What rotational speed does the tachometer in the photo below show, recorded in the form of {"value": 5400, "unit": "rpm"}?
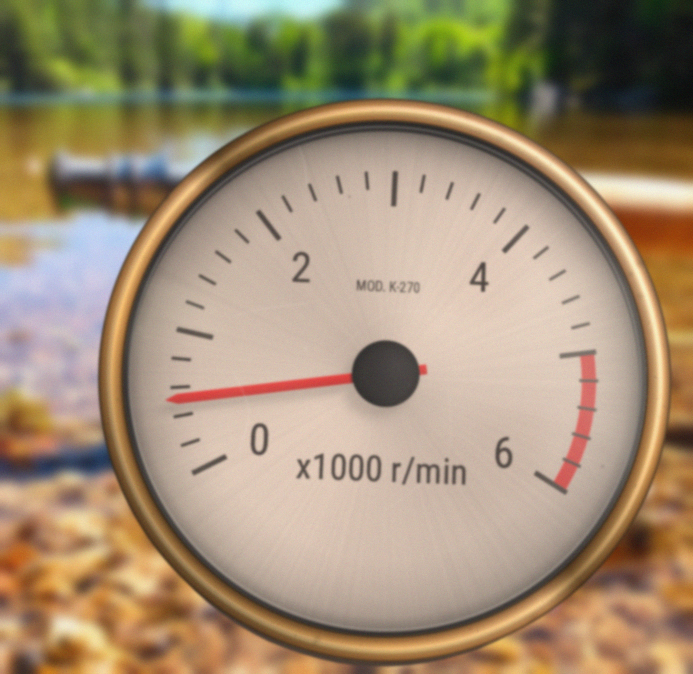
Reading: {"value": 500, "unit": "rpm"}
